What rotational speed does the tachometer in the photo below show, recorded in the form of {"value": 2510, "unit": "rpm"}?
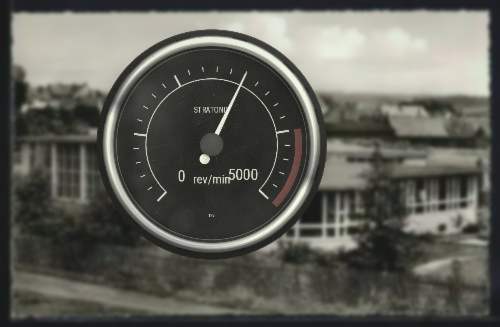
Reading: {"value": 3000, "unit": "rpm"}
